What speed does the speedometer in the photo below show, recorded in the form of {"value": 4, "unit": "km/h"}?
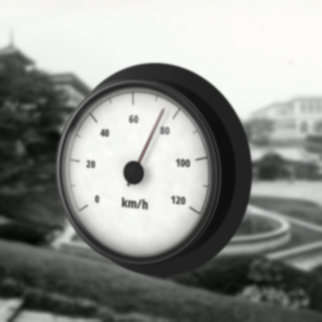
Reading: {"value": 75, "unit": "km/h"}
